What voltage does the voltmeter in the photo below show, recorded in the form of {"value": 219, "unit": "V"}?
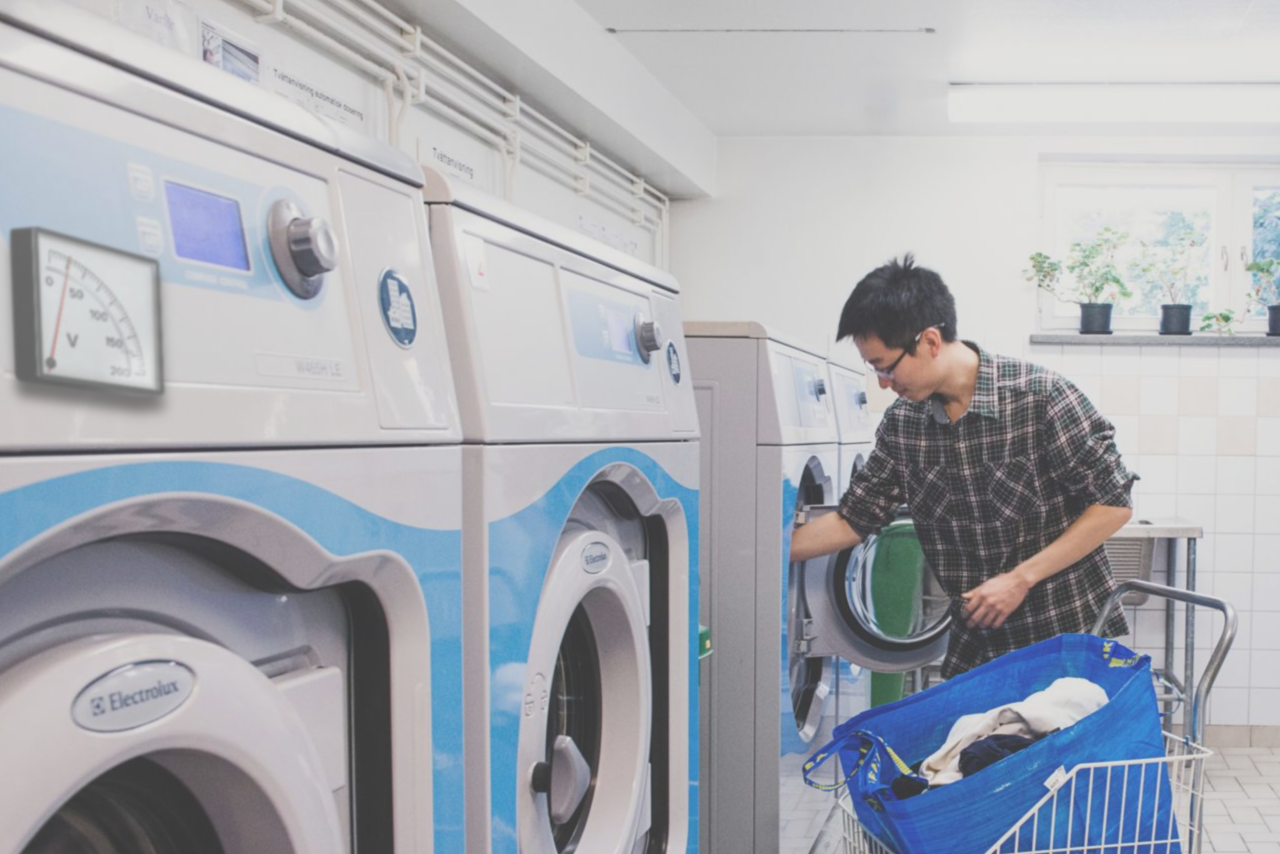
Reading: {"value": 25, "unit": "V"}
